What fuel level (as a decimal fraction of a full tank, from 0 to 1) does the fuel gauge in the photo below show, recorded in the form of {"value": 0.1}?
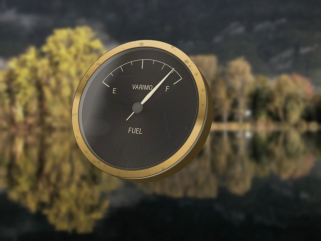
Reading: {"value": 0.875}
